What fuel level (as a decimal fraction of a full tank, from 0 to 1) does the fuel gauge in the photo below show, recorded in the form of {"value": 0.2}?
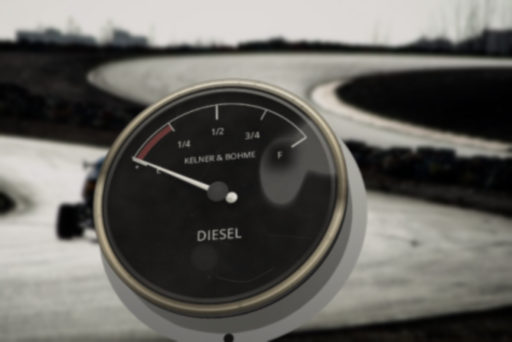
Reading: {"value": 0}
